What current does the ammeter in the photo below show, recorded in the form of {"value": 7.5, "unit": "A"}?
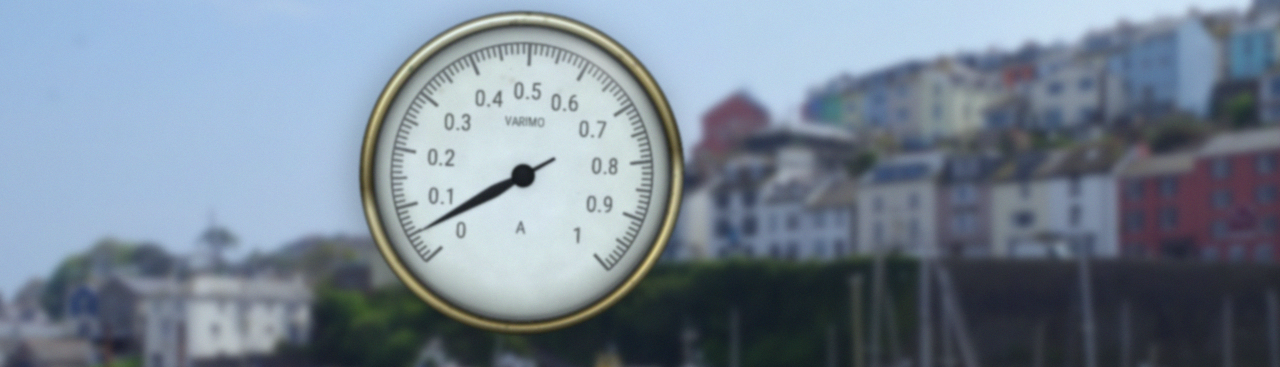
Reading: {"value": 0.05, "unit": "A"}
